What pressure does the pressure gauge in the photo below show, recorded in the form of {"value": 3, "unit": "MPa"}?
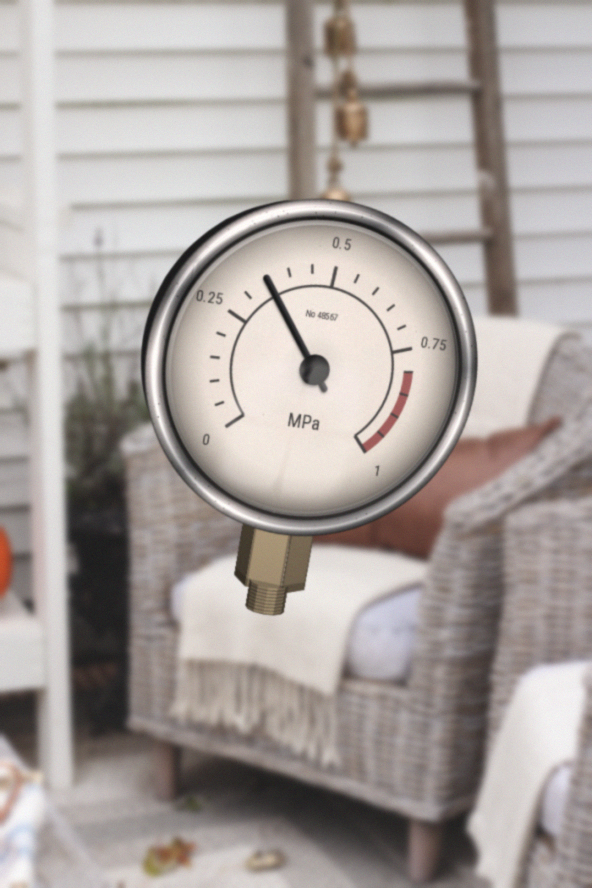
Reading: {"value": 0.35, "unit": "MPa"}
